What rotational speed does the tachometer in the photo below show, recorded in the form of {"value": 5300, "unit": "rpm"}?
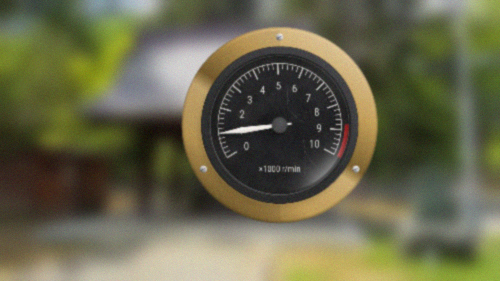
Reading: {"value": 1000, "unit": "rpm"}
